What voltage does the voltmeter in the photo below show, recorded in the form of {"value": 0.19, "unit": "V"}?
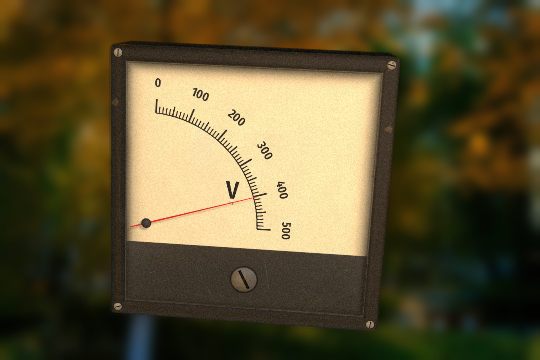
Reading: {"value": 400, "unit": "V"}
